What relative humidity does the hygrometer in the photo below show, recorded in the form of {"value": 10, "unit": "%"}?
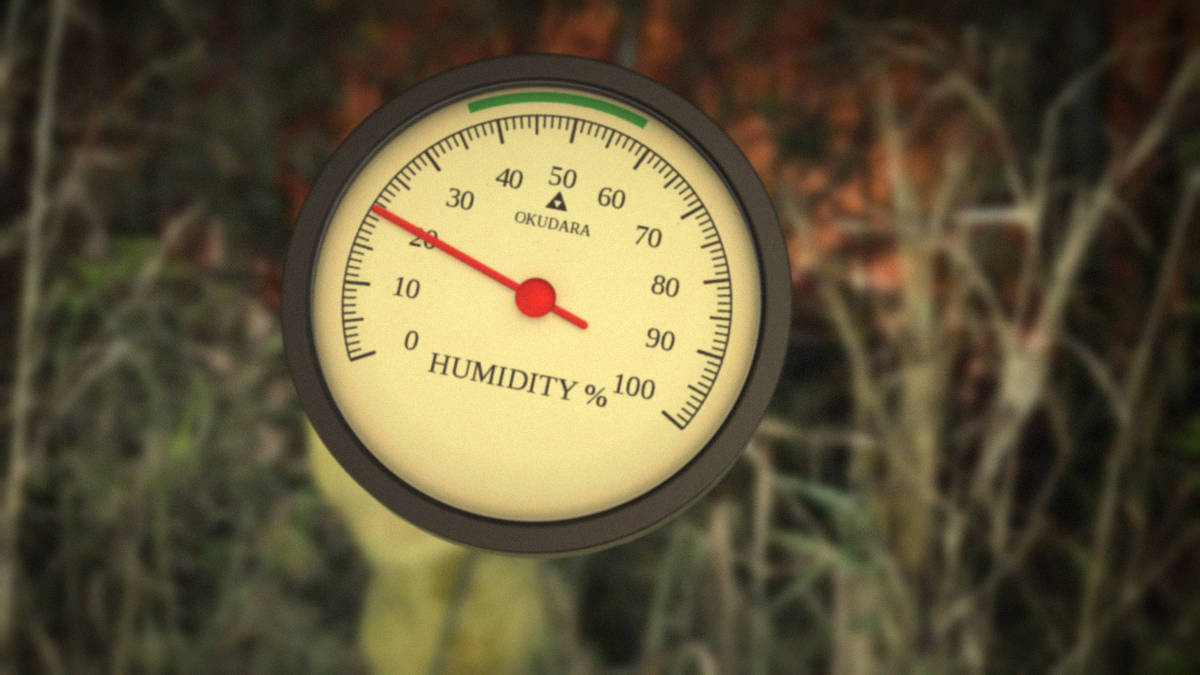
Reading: {"value": 20, "unit": "%"}
